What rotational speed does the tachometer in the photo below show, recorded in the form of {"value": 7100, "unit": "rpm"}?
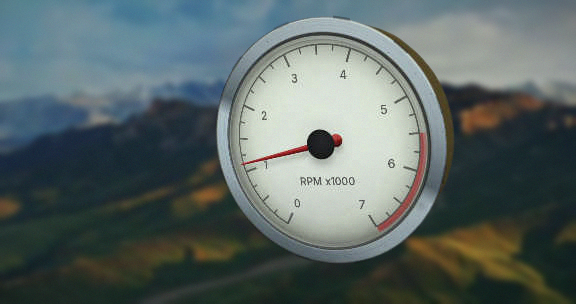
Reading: {"value": 1125, "unit": "rpm"}
